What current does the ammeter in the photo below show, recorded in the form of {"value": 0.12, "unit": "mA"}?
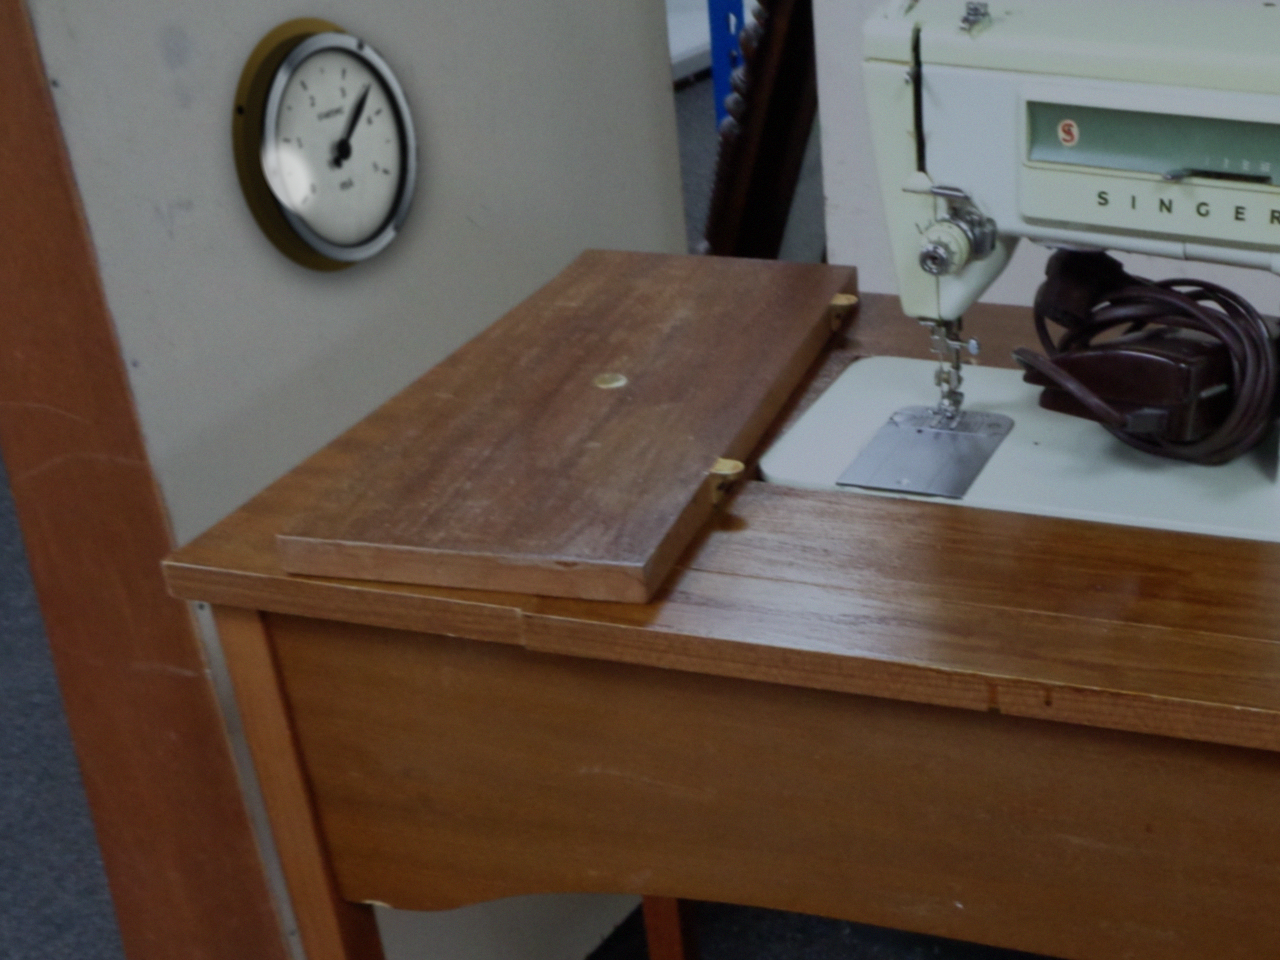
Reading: {"value": 3.5, "unit": "mA"}
